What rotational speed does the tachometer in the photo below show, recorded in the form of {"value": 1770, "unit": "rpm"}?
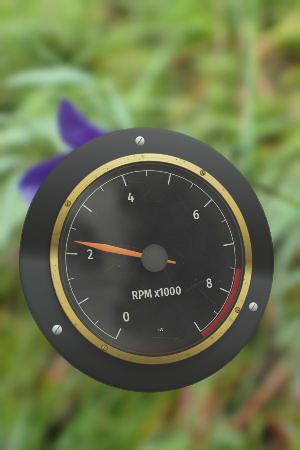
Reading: {"value": 2250, "unit": "rpm"}
